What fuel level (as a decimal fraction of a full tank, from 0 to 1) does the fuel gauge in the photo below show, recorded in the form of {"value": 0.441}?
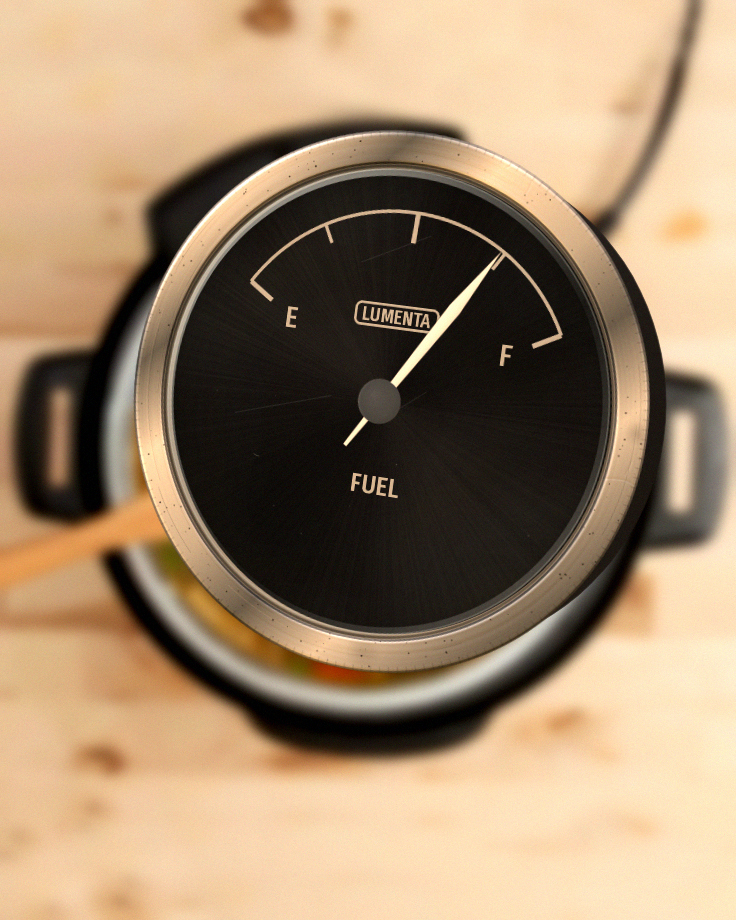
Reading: {"value": 0.75}
